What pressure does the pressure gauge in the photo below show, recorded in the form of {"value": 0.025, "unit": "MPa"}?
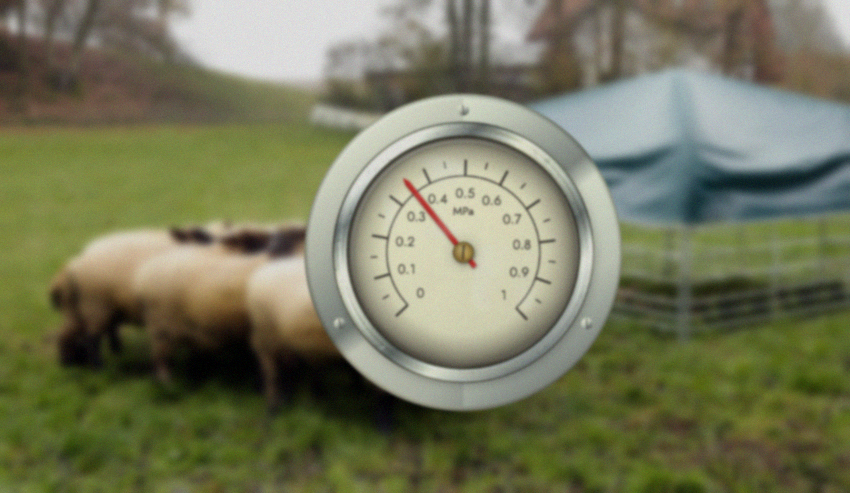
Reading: {"value": 0.35, "unit": "MPa"}
